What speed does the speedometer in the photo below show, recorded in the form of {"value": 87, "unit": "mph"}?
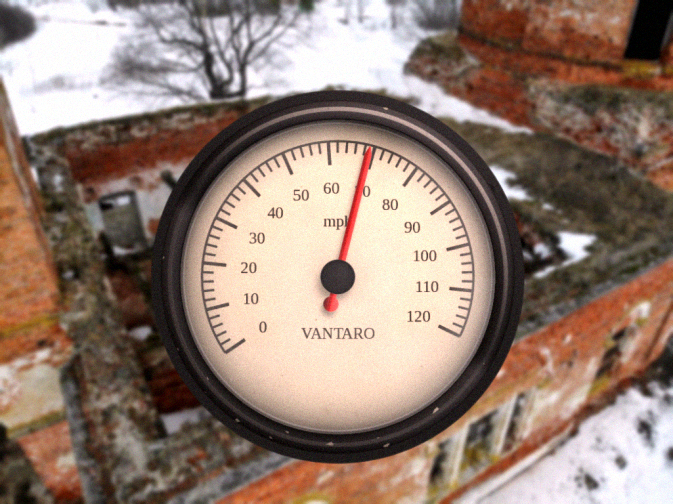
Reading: {"value": 69, "unit": "mph"}
